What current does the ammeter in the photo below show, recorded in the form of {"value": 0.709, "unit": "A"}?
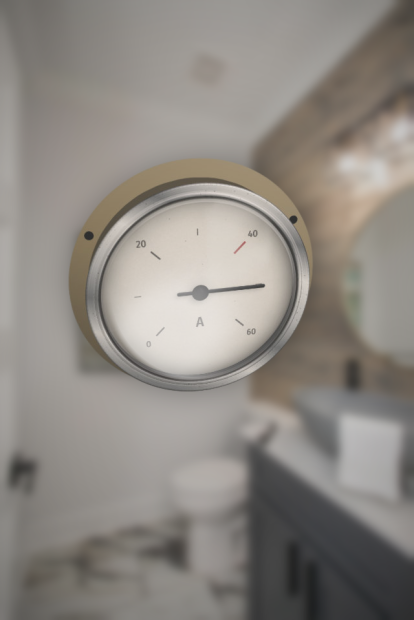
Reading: {"value": 50, "unit": "A"}
